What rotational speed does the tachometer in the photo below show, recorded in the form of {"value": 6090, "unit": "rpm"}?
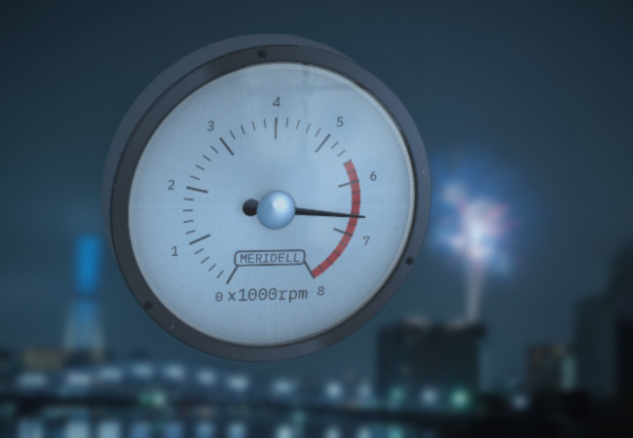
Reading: {"value": 6600, "unit": "rpm"}
